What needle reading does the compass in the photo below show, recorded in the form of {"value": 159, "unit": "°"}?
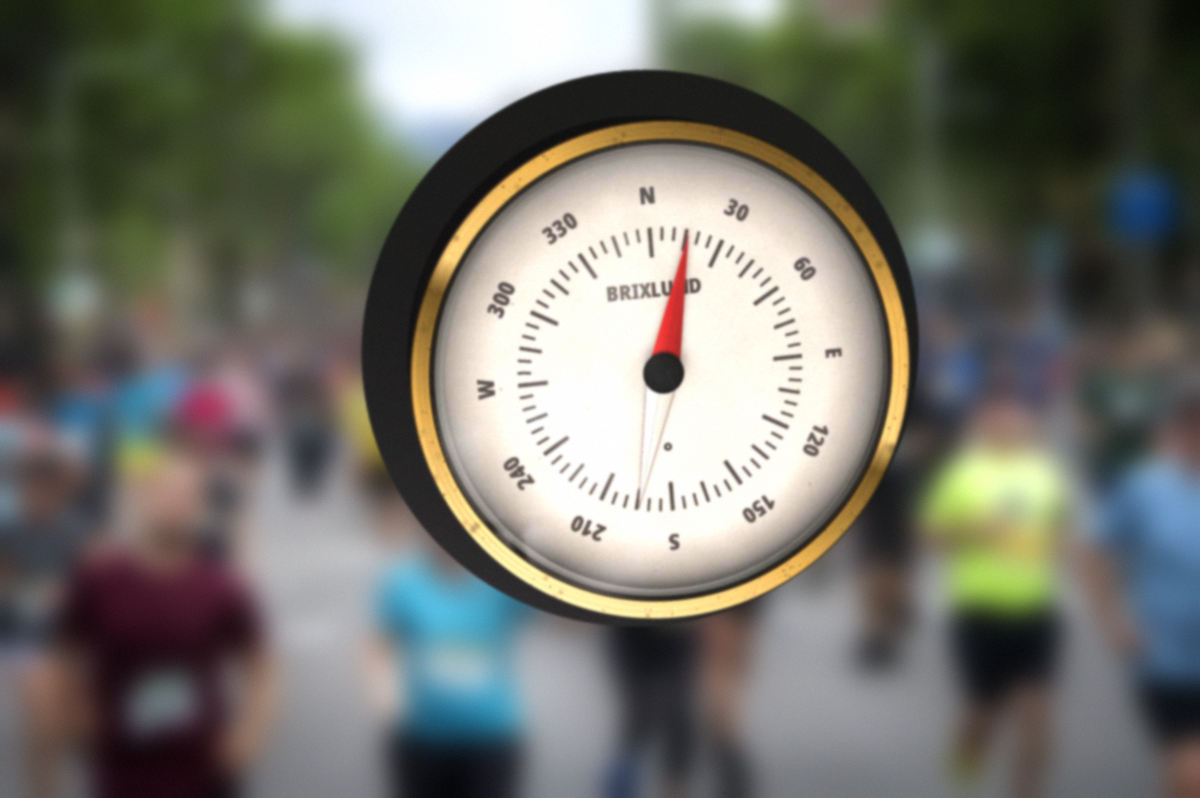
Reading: {"value": 15, "unit": "°"}
